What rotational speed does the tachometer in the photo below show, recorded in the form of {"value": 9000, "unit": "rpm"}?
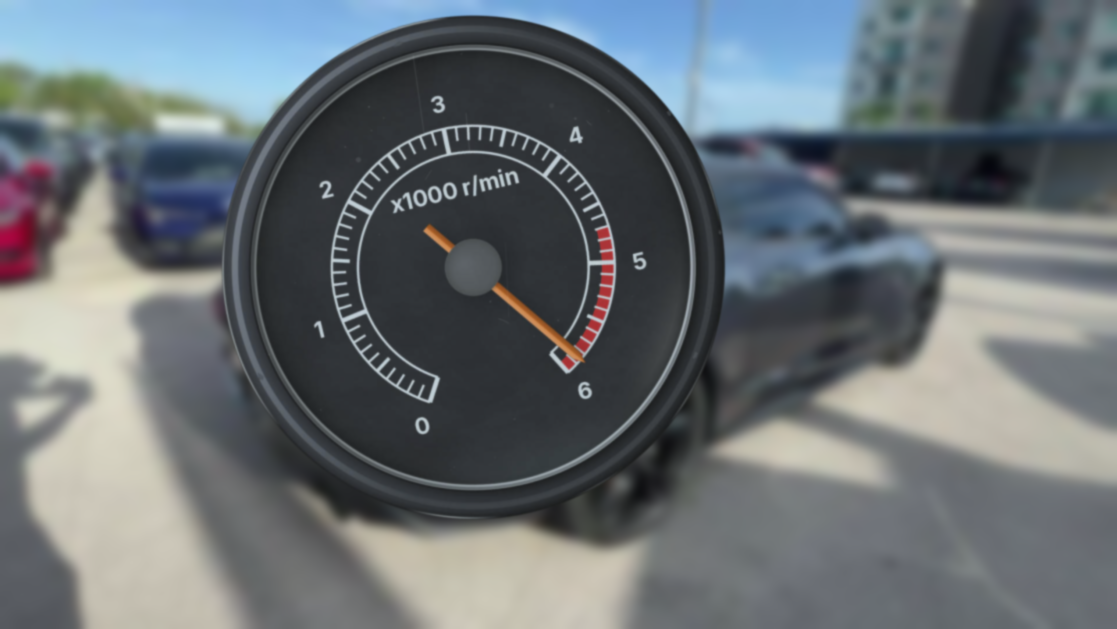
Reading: {"value": 5850, "unit": "rpm"}
